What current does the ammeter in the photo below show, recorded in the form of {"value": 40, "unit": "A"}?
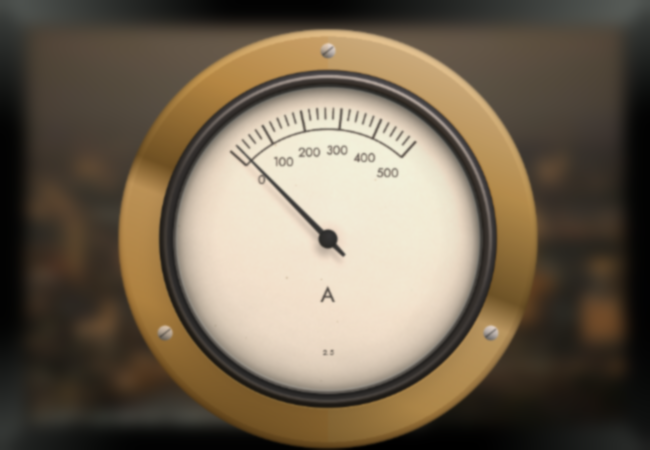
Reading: {"value": 20, "unit": "A"}
